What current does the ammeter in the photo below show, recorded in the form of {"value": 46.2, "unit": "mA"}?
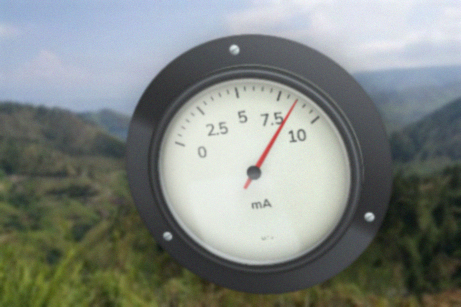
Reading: {"value": 8.5, "unit": "mA"}
